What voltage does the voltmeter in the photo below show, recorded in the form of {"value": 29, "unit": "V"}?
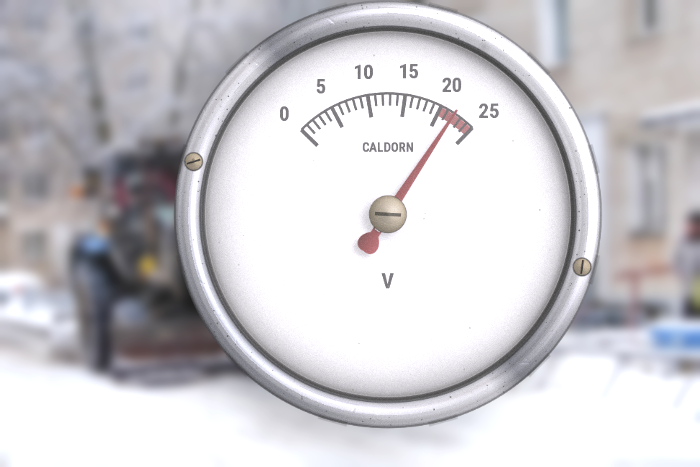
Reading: {"value": 22, "unit": "V"}
